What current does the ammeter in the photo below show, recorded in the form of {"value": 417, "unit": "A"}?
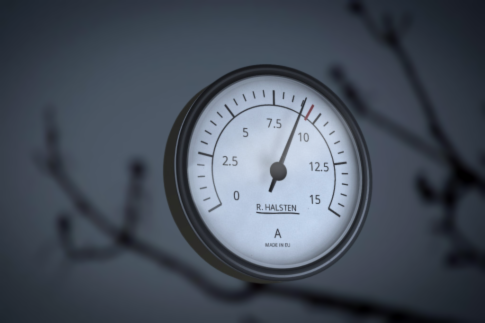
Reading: {"value": 9, "unit": "A"}
